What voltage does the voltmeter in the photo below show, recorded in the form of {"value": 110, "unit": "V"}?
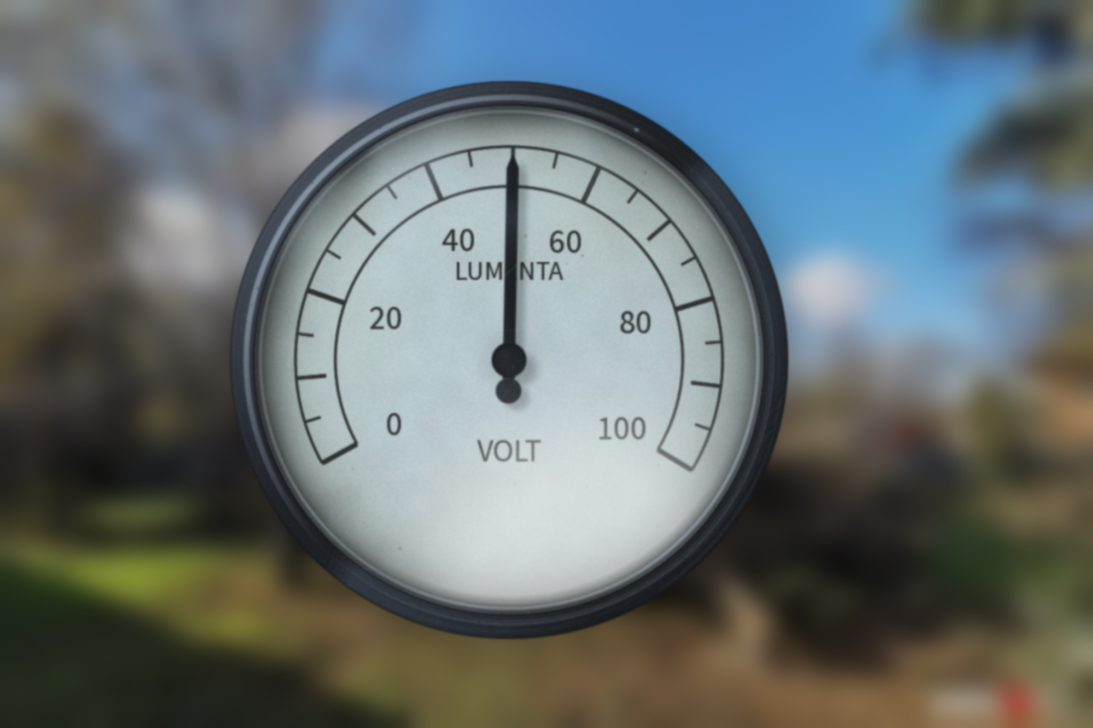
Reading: {"value": 50, "unit": "V"}
